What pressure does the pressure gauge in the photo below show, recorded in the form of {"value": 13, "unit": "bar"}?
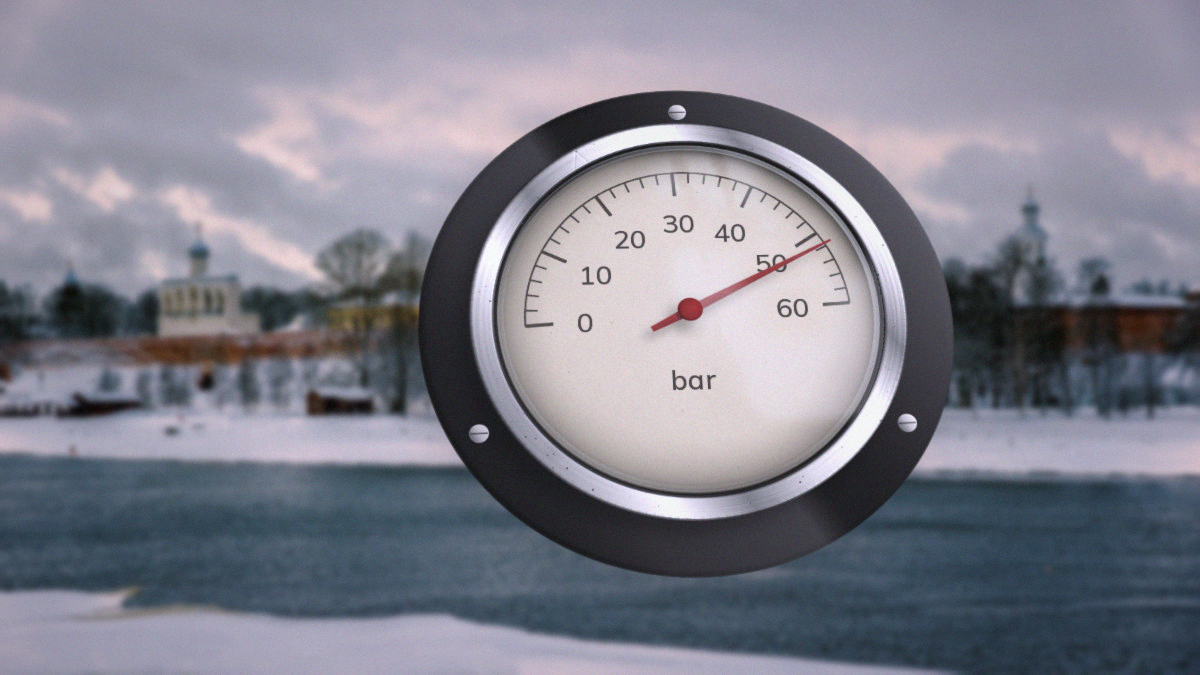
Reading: {"value": 52, "unit": "bar"}
